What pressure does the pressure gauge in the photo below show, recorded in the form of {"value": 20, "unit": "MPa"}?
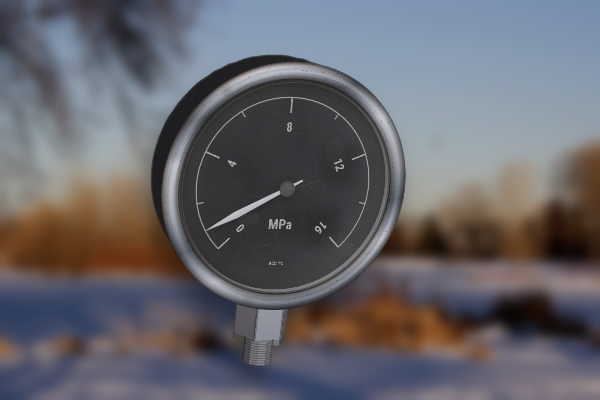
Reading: {"value": 1, "unit": "MPa"}
